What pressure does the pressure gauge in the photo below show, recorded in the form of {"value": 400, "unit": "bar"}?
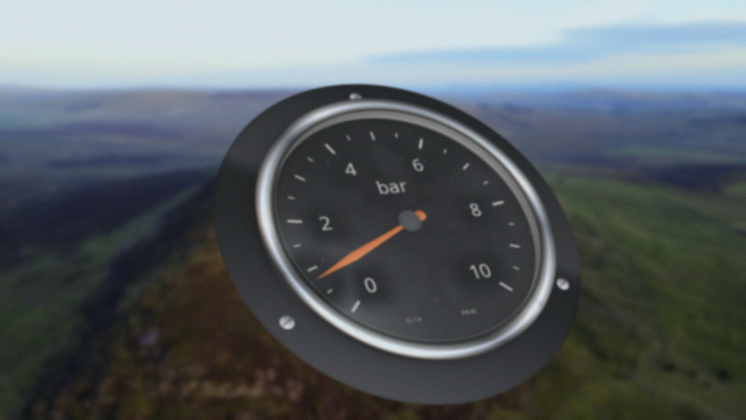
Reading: {"value": 0.75, "unit": "bar"}
